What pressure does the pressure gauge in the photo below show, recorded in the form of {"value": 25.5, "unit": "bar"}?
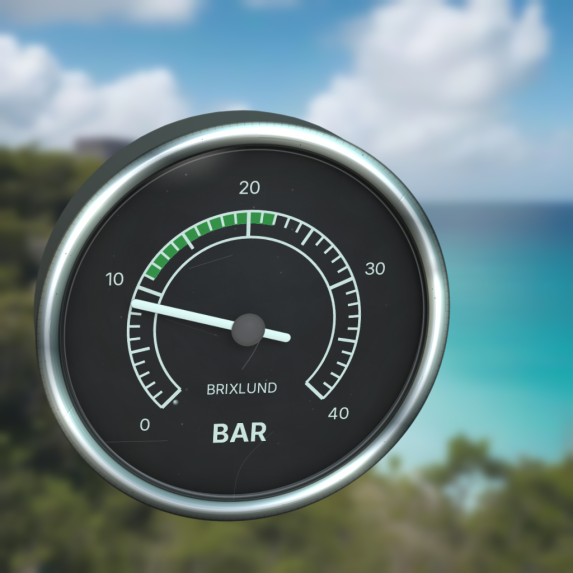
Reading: {"value": 9, "unit": "bar"}
